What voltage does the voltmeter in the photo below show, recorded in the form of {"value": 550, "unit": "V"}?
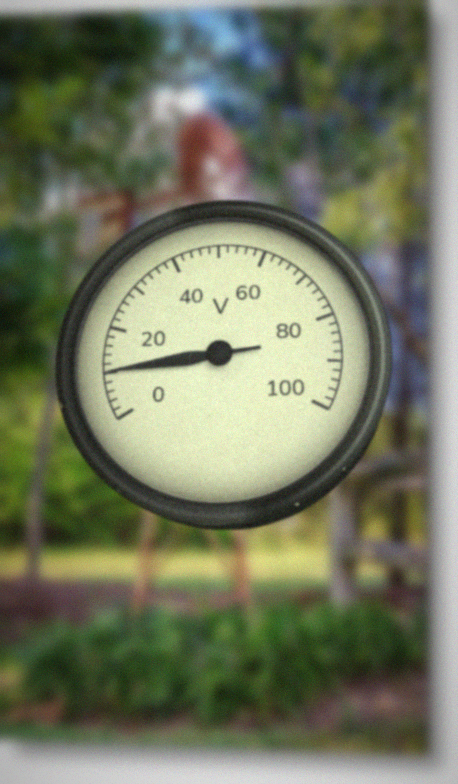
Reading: {"value": 10, "unit": "V"}
